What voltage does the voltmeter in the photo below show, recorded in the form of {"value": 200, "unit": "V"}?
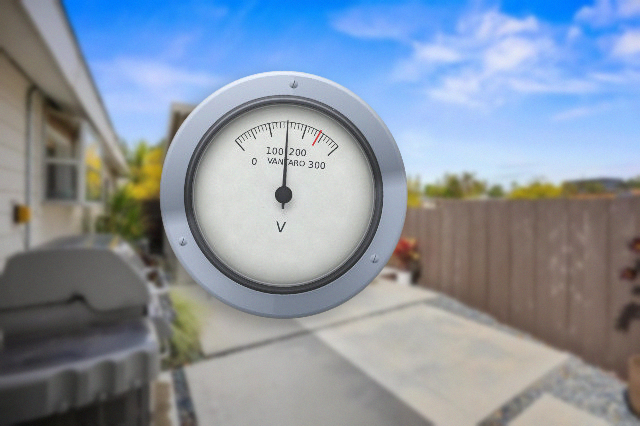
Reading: {"value": 150, "unit": "V"}
